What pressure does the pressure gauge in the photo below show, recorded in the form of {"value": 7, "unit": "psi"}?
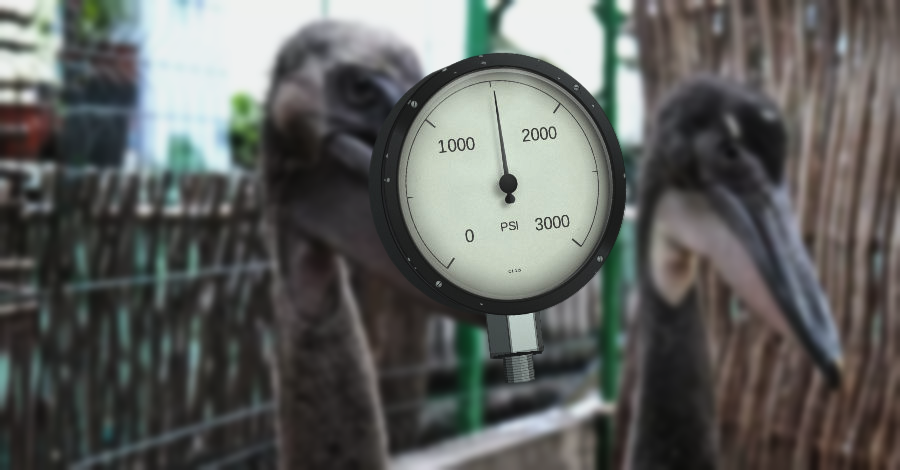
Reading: {"value": 1500, "unit": "psi"}
